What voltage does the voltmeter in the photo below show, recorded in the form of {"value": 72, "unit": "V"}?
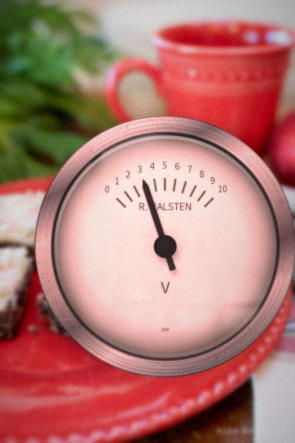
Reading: {"value": 3, "unit": "V"}
